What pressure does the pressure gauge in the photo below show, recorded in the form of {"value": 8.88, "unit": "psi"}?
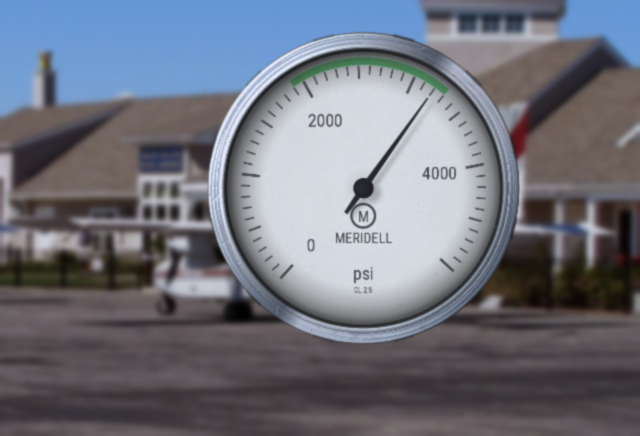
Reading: {"value": 3200, "unit": "psi"}
